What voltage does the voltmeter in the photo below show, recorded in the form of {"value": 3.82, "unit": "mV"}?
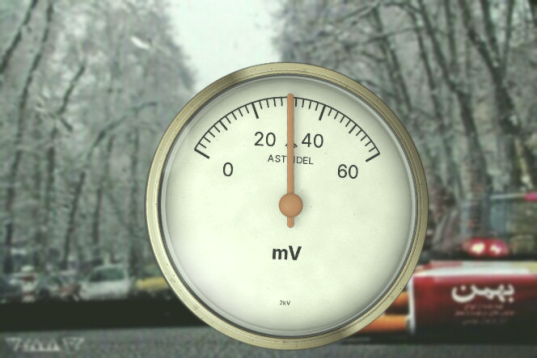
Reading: {"value": 30, "unit": "mV"}
